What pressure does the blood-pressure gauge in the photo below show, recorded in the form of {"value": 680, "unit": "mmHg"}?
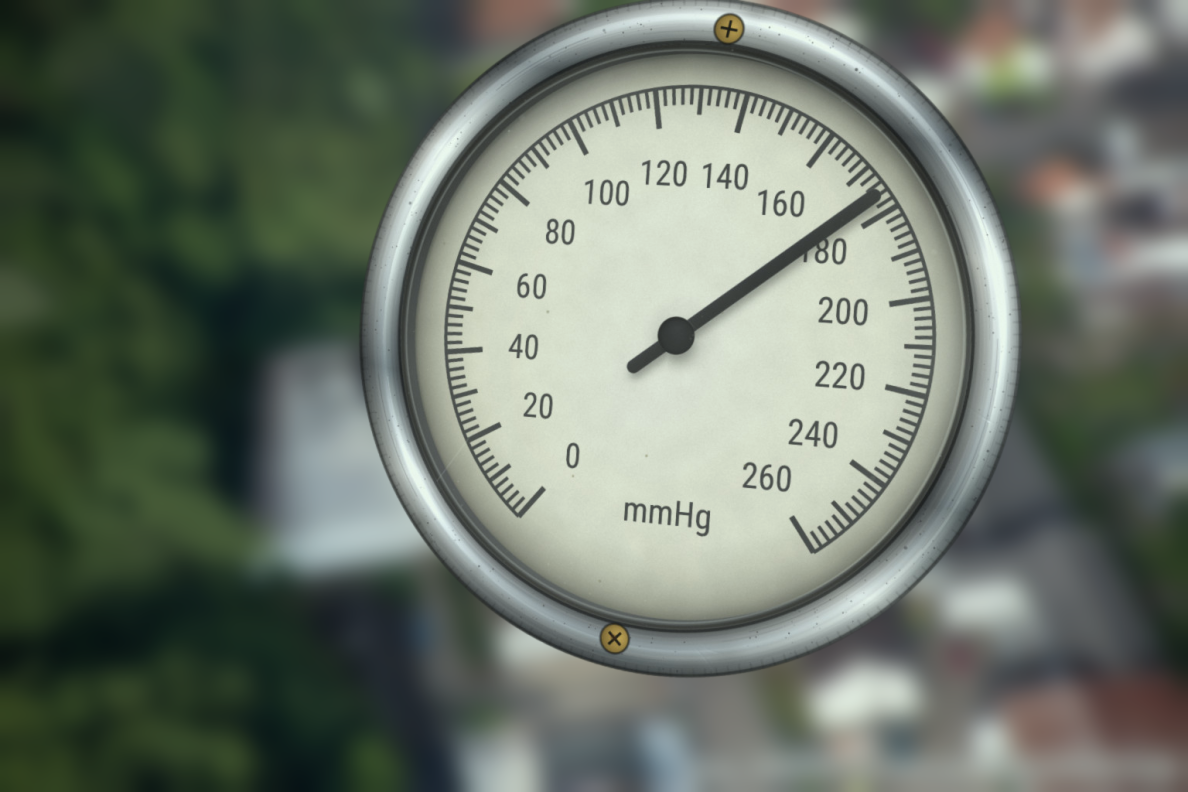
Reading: {"value": 176, "unit": "mmHg"}
